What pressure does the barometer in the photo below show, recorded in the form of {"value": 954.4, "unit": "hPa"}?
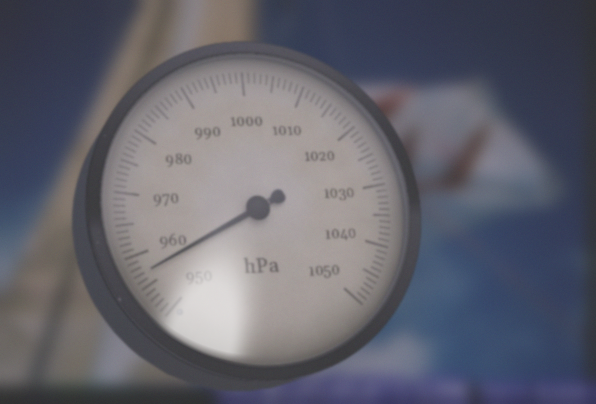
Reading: {"value": 957, "unit": "hPa"}
